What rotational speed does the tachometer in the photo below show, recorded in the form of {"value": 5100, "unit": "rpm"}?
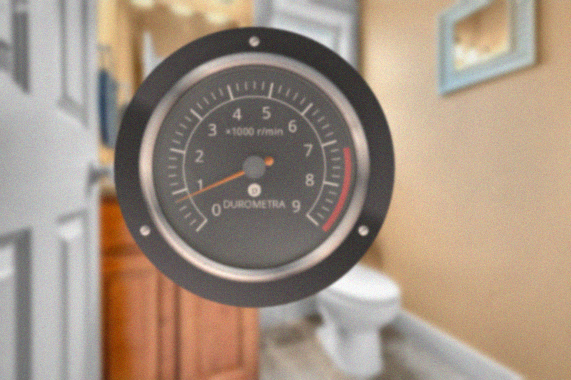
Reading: {"value": 800, "unit": "rpm"}
